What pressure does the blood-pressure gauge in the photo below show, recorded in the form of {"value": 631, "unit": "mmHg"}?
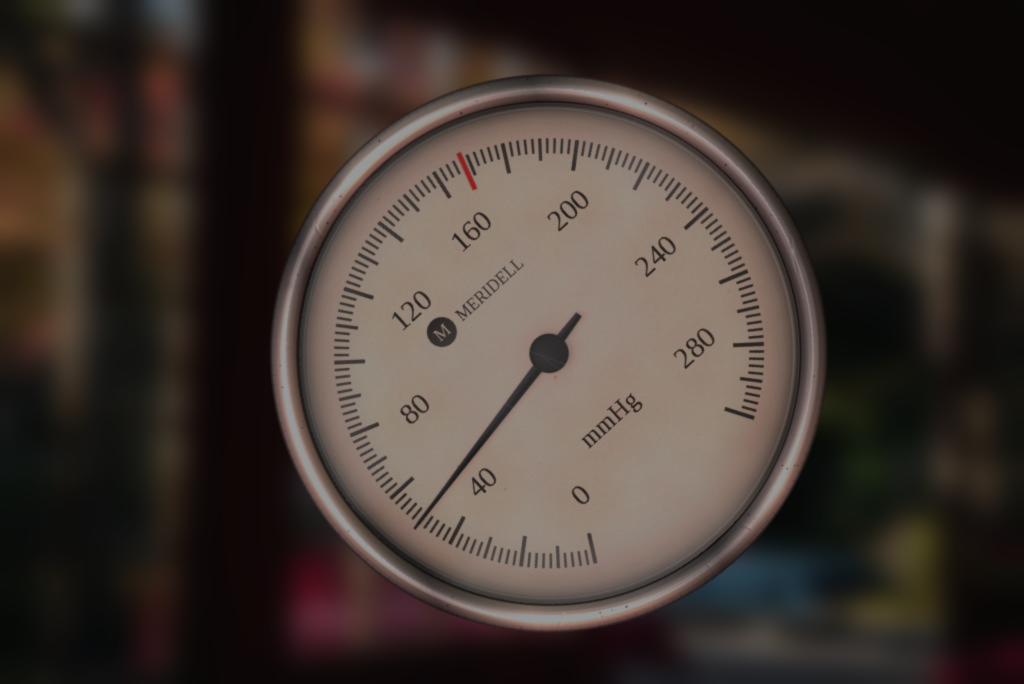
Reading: {"value": 50, "unit": "mmHg"}
